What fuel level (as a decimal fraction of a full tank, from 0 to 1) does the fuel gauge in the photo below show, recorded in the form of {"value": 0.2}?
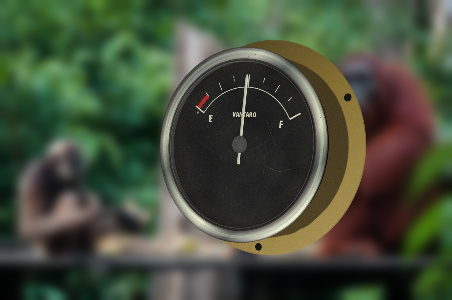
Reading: {"value": 0.5}
